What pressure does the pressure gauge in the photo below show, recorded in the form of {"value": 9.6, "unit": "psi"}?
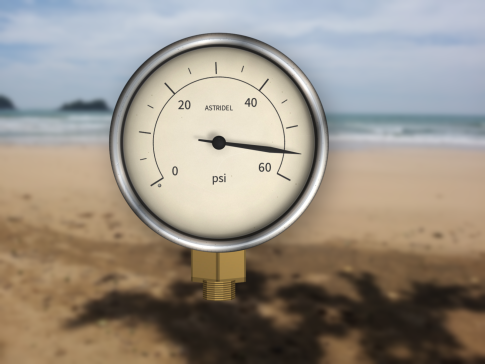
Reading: {"value": 55, "unit": "psi"}
